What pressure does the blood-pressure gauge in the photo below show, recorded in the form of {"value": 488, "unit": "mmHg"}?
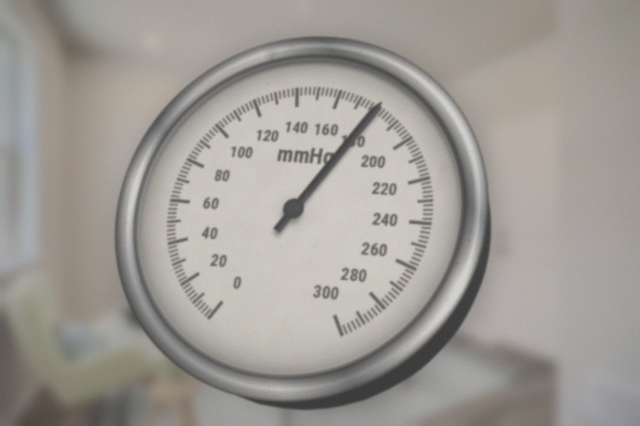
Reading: {"value": 180, "unit": "mmHg"}
